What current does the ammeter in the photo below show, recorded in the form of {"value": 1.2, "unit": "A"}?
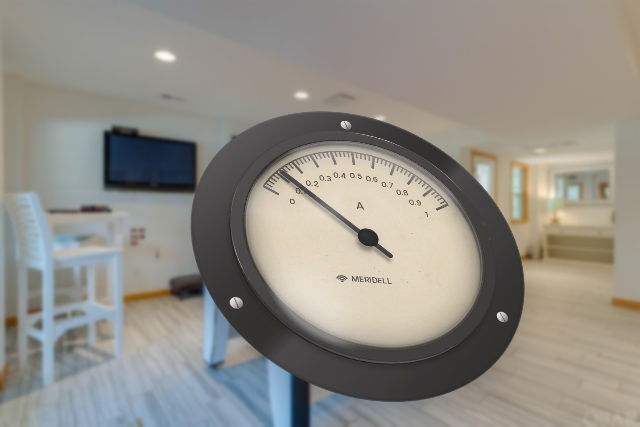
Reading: {"value": 0.1, "unit": "A"}
